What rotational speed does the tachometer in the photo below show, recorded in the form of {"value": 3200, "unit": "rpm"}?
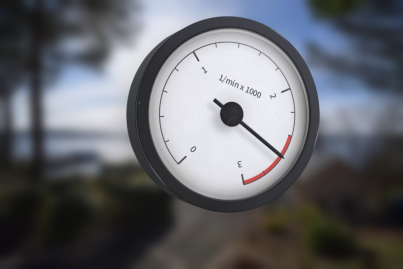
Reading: {"value": 2600, "unit": "rpm"}
